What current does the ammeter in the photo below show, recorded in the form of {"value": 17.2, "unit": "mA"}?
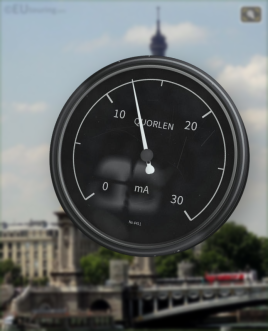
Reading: {"value": 12.5, "unit": "mA"}
